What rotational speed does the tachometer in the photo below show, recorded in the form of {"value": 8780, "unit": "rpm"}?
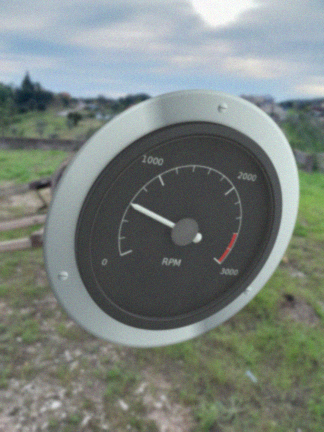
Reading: {"value": 600, "unit": "rpm"}
